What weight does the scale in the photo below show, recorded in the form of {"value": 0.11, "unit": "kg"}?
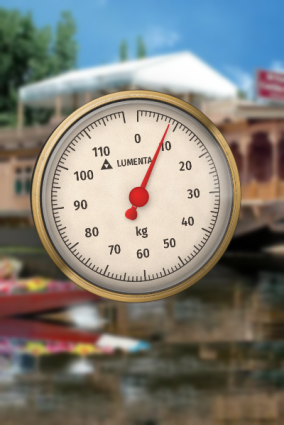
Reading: {"value": 8, "unit": "kg"}
